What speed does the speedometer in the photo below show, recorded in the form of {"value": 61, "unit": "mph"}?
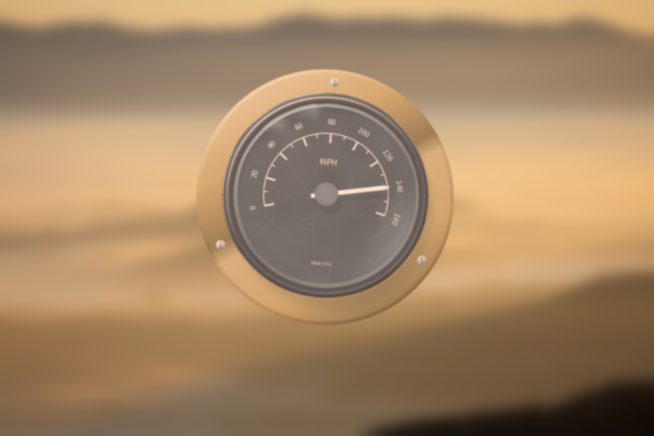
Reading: {"value": 140, "unit": "mph"}
